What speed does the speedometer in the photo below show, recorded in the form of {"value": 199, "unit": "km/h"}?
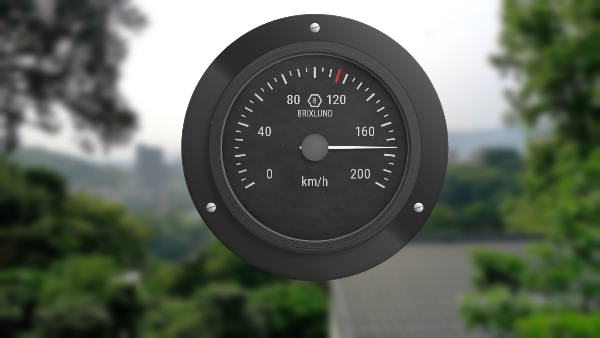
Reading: {"value": 175, "unit": "km/h"}
